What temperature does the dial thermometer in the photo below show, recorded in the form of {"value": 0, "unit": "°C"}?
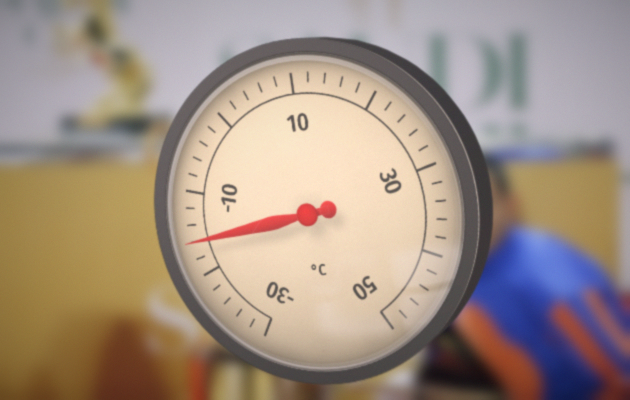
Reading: {"value": -16, "unit": "°C"}
